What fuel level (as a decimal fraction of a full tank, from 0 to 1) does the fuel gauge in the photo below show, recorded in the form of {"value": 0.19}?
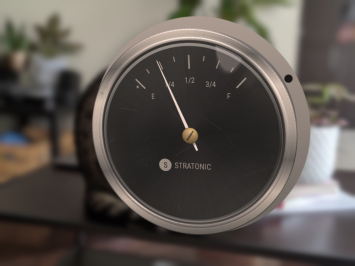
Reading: {"value": 0.25}
